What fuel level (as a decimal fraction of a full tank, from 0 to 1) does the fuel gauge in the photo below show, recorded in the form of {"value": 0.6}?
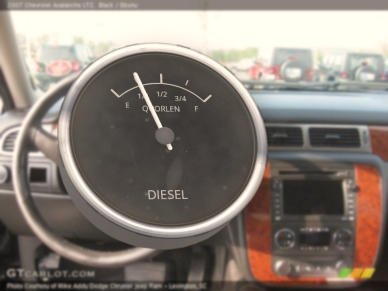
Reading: {"value": 0.25}
